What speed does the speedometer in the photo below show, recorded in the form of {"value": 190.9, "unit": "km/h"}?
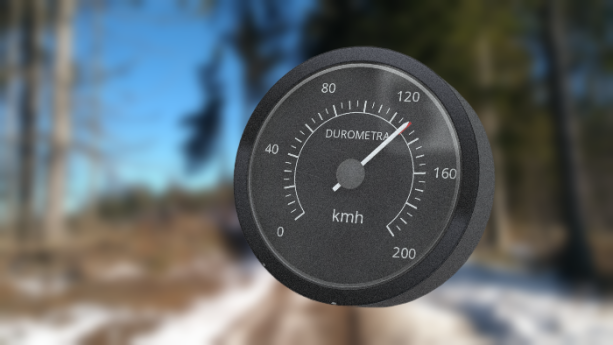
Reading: {"value": 130, "unit": "km/h"}
